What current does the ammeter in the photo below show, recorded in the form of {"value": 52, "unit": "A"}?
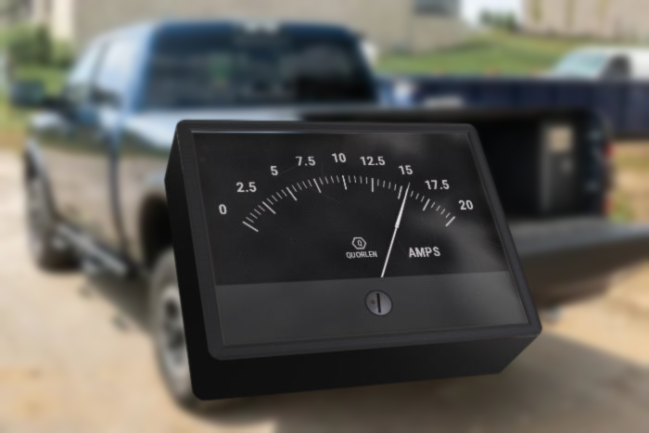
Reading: {"value": 15.5, "unit": "A"}
